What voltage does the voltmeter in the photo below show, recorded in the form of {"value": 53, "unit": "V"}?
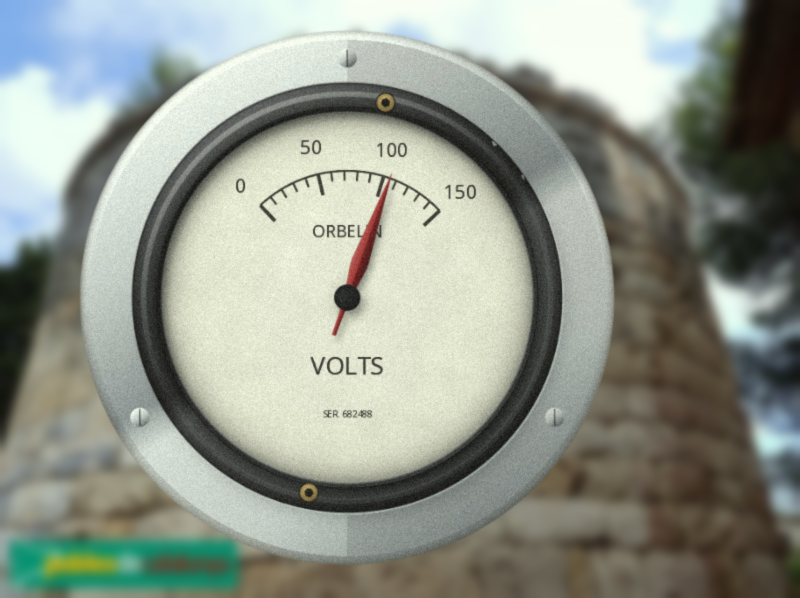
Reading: {"value": 105, "unit": "V"}
